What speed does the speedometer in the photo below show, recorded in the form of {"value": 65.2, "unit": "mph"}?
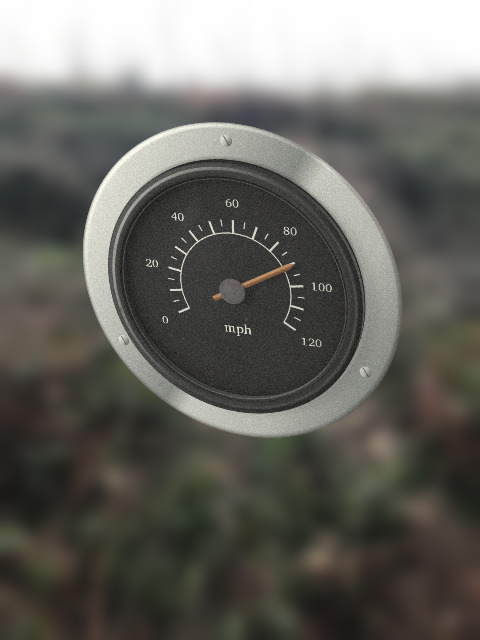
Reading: {"value": 90, "unit": "mph"}
